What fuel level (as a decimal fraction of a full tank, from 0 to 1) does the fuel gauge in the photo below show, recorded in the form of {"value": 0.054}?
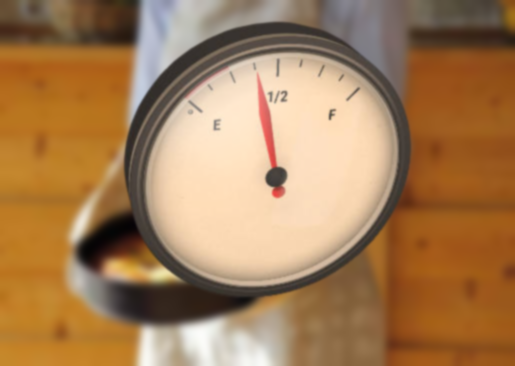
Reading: {"value": 0.375}
